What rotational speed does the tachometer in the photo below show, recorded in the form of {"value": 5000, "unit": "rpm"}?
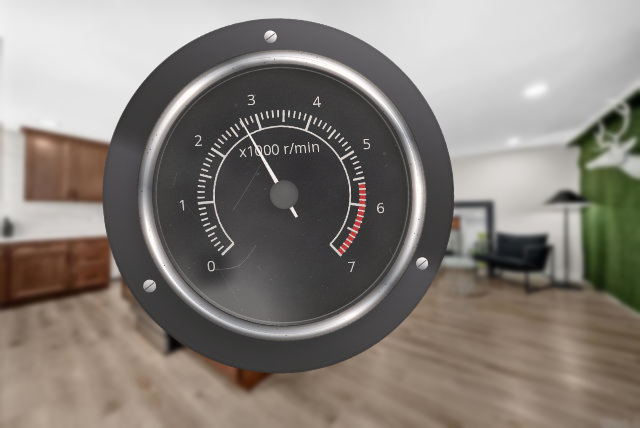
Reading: {"value": 2700, "unit": "rpm"}
